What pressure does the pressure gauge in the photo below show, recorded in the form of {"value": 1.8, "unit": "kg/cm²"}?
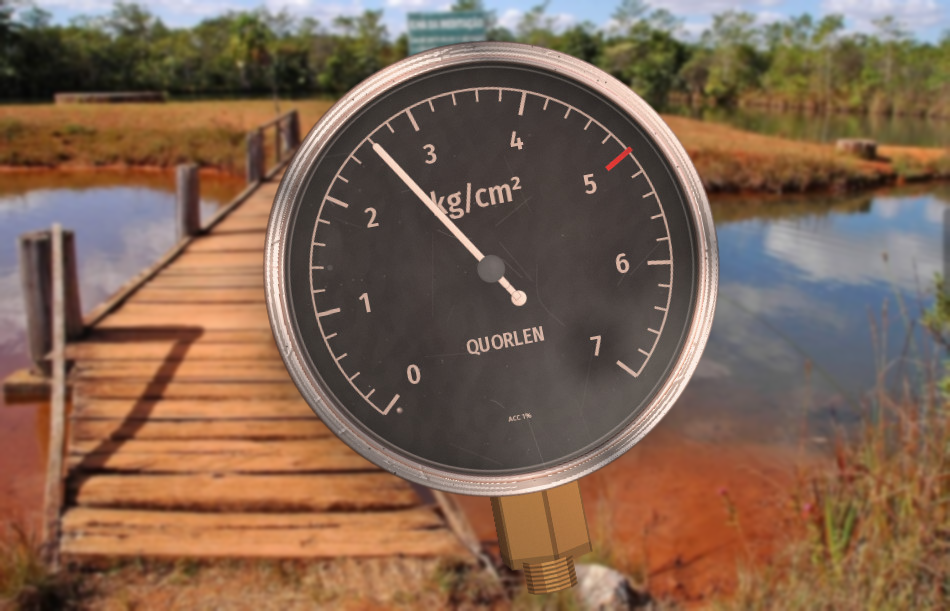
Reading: {"value": 2.6, "unit": "kg/cm²"}
